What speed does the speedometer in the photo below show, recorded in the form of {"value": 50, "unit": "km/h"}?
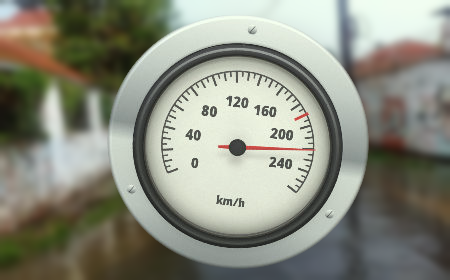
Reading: {"value": 220, "unit": "km/h"}
